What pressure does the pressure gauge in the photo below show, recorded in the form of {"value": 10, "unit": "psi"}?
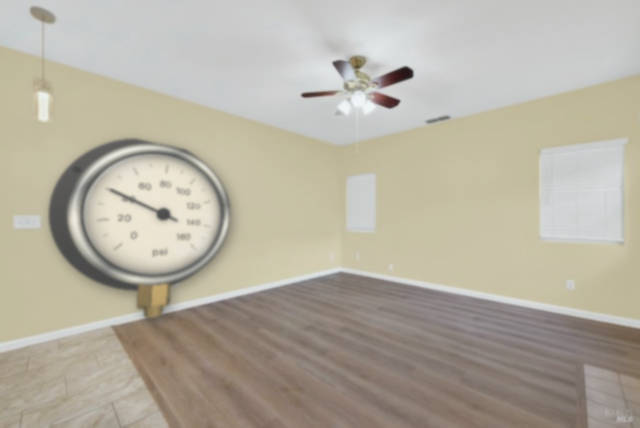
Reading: {"value": 40, "unit": "psi"}
